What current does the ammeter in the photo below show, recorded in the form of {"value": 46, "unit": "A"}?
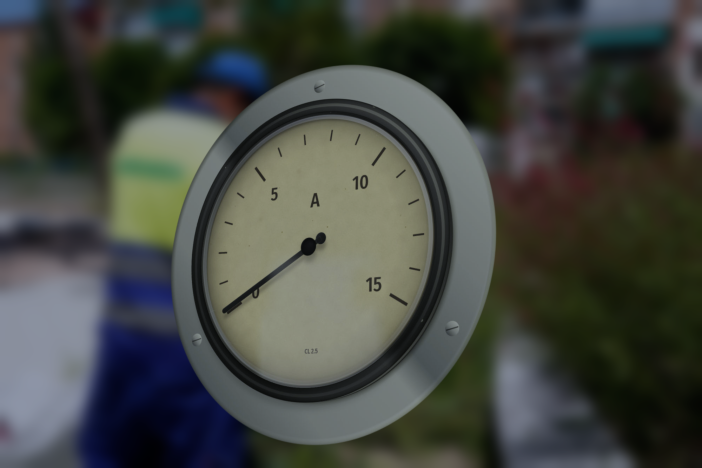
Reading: {"value": 0, "unit": "A"}
